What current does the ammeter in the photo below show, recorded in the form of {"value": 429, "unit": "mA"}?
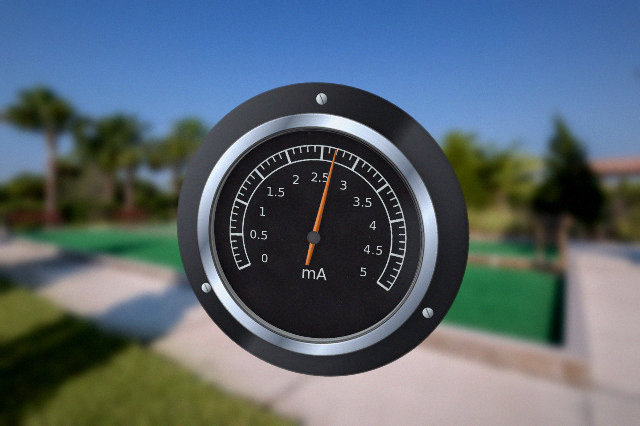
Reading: {"value": 2.7, "unit": "mA"}
